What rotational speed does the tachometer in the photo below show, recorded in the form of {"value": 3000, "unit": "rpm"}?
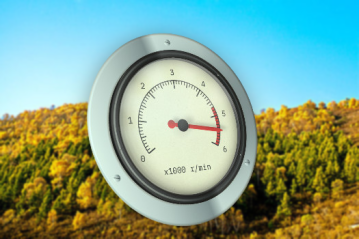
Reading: {"value": 5500, "unit": "rpm"}
